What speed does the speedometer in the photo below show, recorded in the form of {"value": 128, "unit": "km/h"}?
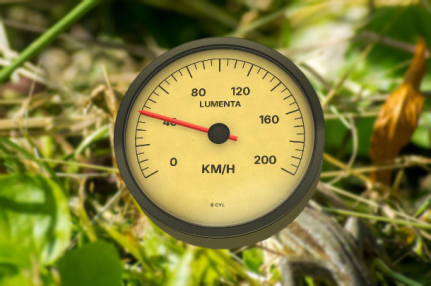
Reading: {"value": 40, "unit": "km/h"}
